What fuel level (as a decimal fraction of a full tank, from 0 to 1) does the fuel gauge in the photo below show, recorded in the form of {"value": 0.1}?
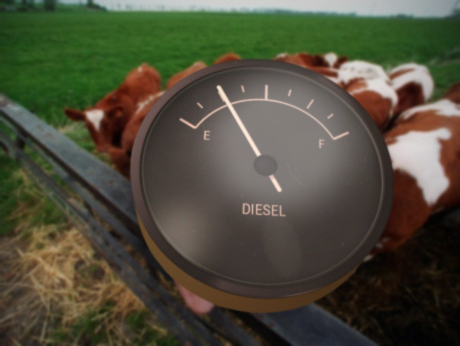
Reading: {"value": 0.25}
